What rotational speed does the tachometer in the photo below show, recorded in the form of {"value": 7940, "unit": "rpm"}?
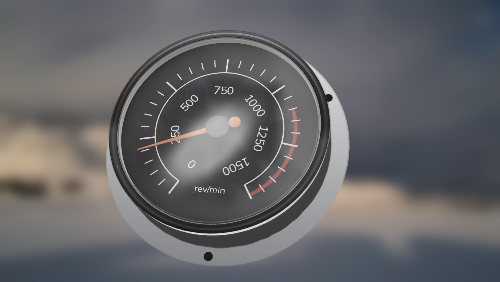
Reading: {"value": 200, "unit": "rpm"}
